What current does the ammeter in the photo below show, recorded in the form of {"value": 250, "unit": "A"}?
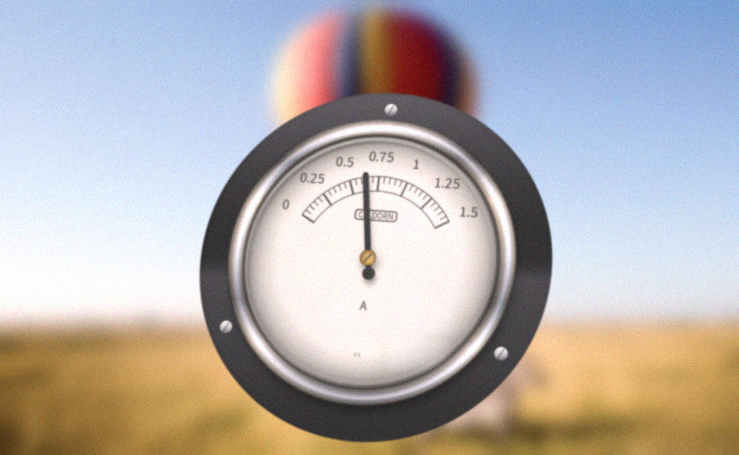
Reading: {"value": 0.65, "unit": "A"}
